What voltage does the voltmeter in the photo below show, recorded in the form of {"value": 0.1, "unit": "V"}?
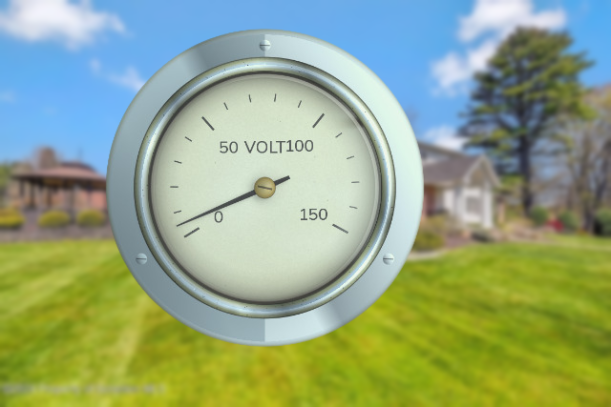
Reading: {"value": 5, "unit": "V"}
